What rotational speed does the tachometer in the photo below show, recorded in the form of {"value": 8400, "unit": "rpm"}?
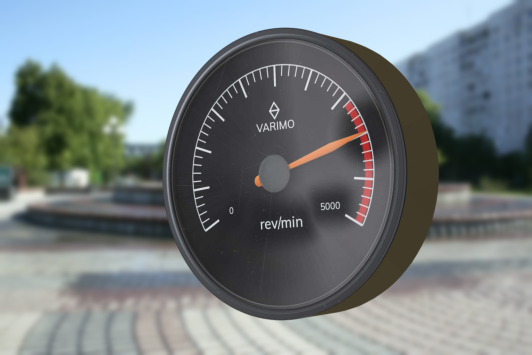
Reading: {"value": 4000, "unit": "rpm"}
